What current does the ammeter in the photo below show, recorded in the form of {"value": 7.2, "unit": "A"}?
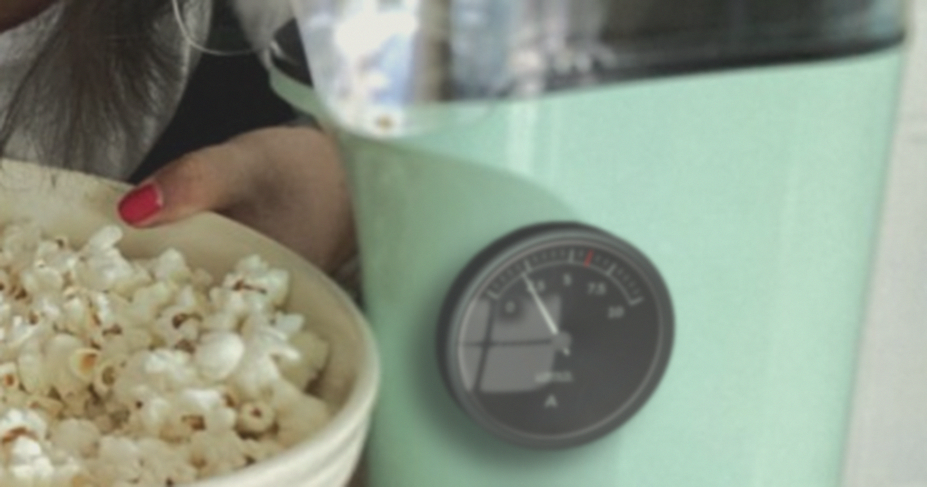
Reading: {"value": 2, "unit": "A"}
